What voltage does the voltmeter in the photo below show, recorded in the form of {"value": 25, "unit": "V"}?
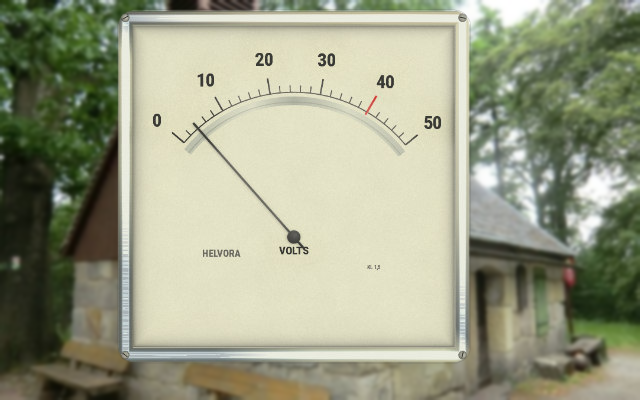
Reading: {"value": 4, "unit": "V"}
